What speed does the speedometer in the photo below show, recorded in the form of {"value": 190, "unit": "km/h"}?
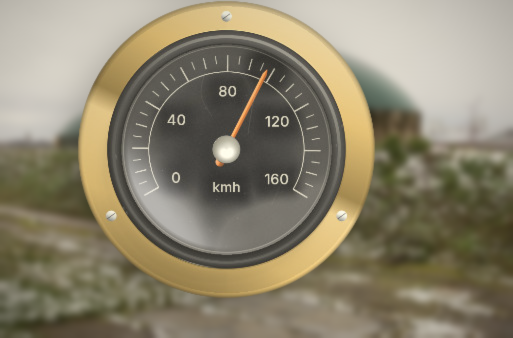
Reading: {"value": 97.5, "unit": "km/h"}
